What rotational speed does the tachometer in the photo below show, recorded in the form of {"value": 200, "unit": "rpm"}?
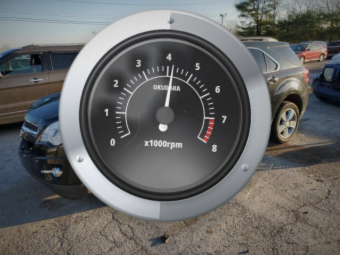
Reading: {"value": 4200, "unit": "rpm"}
